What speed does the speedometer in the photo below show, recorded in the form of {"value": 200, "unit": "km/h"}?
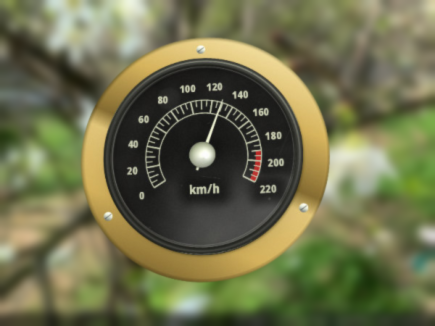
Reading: {"value": 130, "unit": "km/h"}
